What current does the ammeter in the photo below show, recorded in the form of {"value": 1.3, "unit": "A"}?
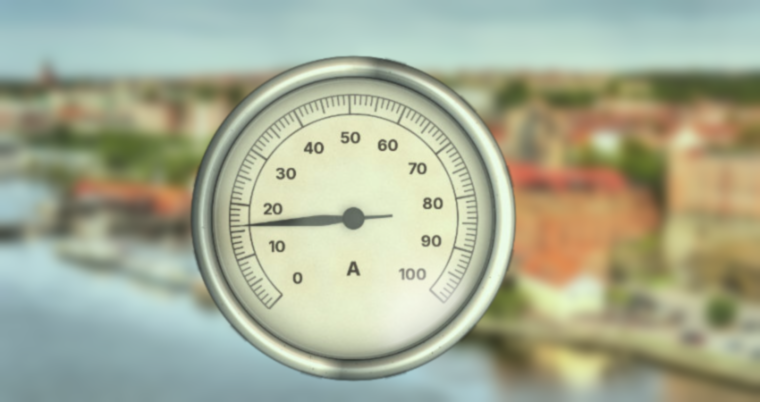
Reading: {"value": 16, "unit": "A"}
